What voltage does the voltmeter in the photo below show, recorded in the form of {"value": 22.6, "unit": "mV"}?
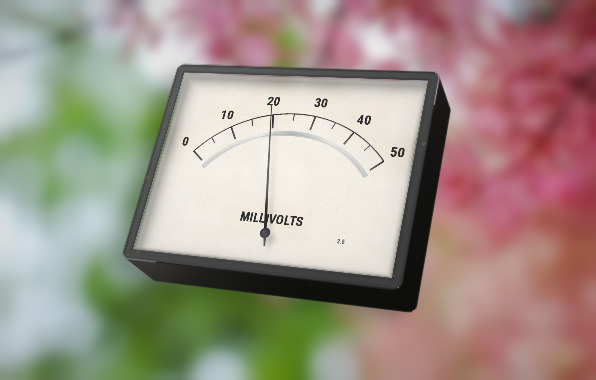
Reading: {"value": 20, "unit": "mV"}
